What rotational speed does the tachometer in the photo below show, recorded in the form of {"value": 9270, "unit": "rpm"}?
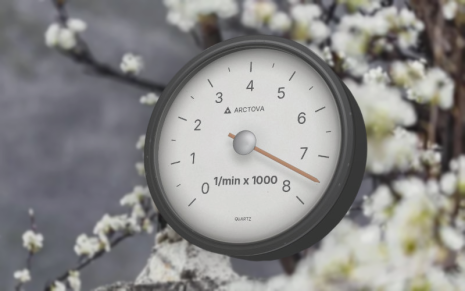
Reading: {"value": 7500, "unit": "rpm"}
